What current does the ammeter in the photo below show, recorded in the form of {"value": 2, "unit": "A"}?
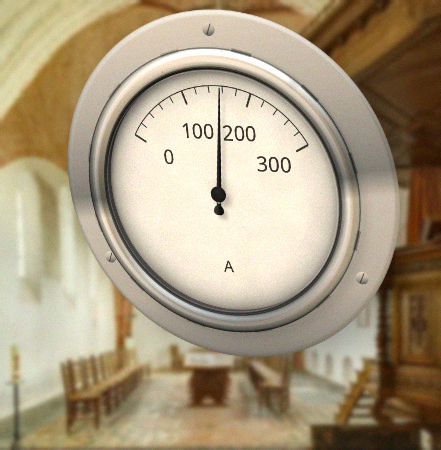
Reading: {"value": 160, "unit": "A"}
